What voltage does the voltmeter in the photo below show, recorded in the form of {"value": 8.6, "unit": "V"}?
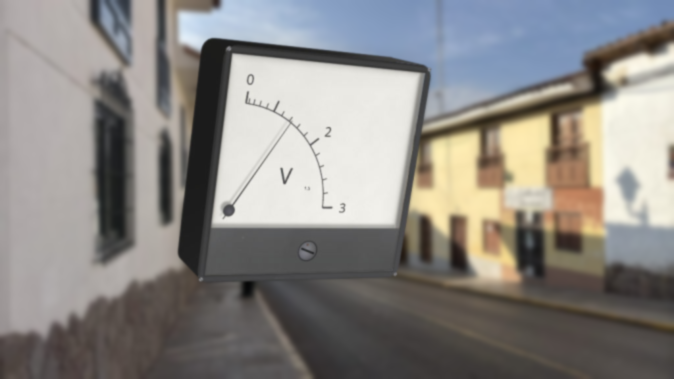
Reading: {"value": 1.4, "unit": "V"}
